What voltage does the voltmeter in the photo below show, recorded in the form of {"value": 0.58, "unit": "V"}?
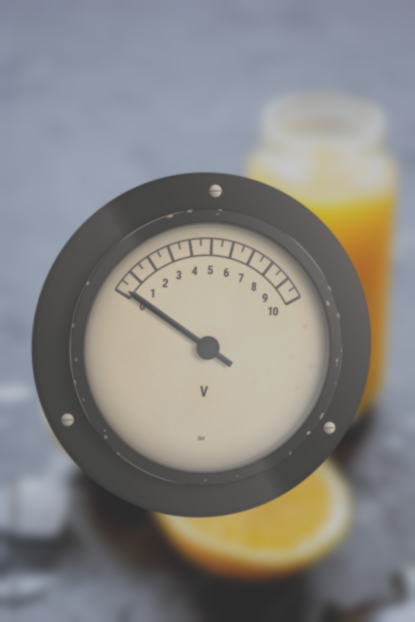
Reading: {"value": 0.25, "unit": "V"}
